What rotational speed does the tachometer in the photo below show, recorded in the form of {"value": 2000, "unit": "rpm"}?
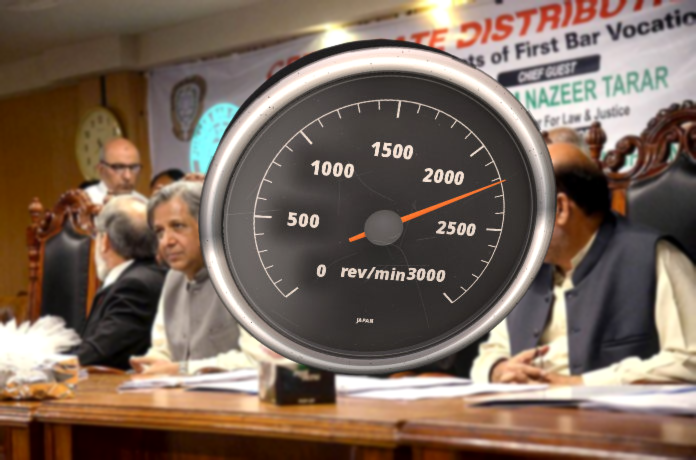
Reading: {"value": 2200, "unit": "rpm"}
